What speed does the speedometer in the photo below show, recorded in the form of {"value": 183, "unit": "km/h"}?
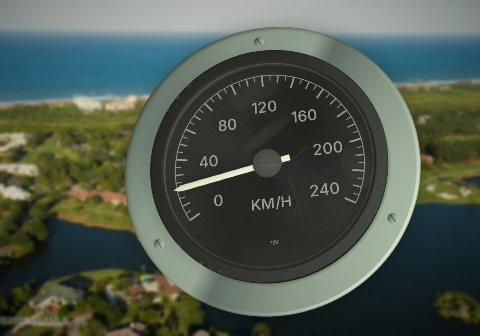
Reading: {"value": 20, "unit": "km/h"}
